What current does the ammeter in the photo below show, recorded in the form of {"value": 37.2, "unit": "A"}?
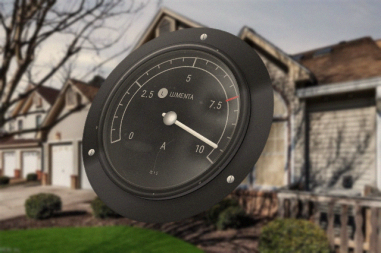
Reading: {"value": 9.5, "unit": "A"}
